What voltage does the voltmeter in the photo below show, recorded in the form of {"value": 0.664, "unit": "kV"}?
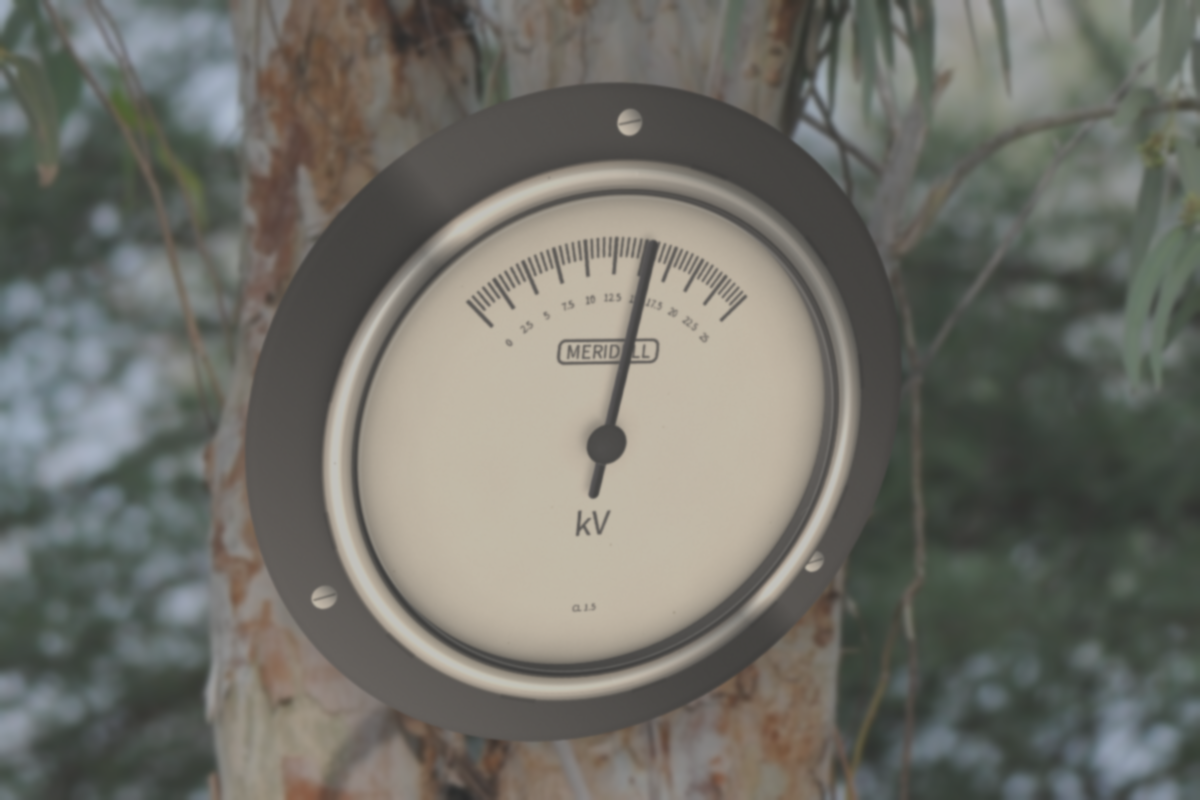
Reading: {"value": 15, "unit": "kV"}
